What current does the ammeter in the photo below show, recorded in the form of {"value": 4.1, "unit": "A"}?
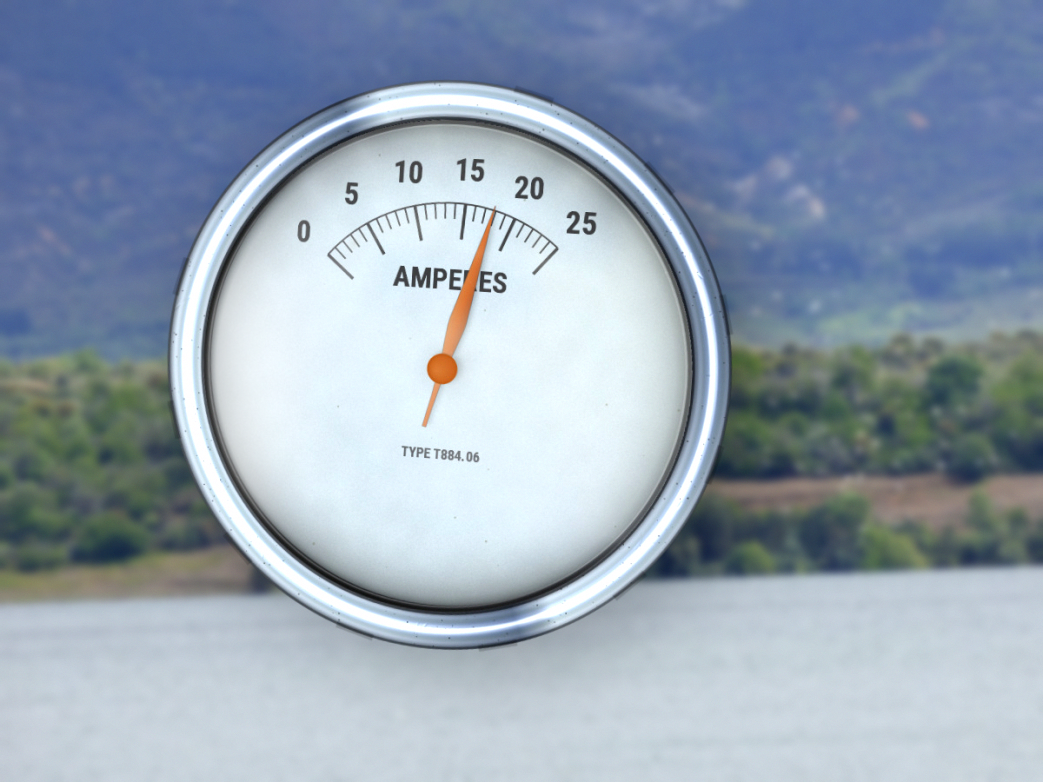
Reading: {"value": 18, "unit": "A"}
